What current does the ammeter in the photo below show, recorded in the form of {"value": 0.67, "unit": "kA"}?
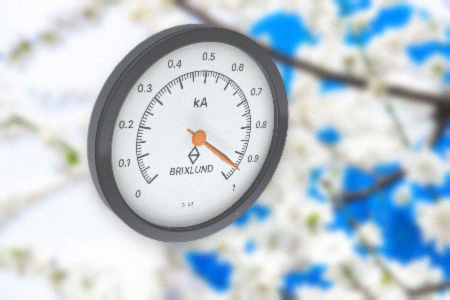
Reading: {"value": 0.95, "unit": "kA"}
